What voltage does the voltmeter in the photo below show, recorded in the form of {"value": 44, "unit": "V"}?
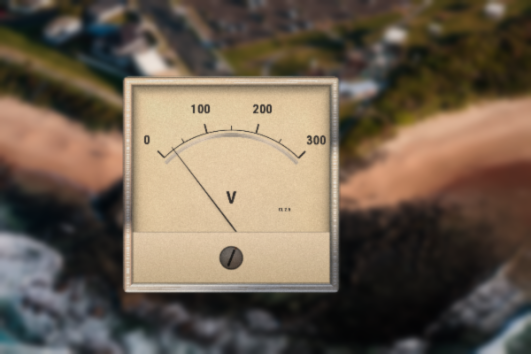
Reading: {"value": 25, "unit": "V"}
